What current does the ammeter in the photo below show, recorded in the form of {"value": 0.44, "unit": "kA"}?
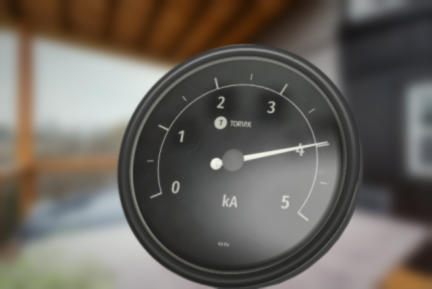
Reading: {"value": 4, "unit": "kA"}
